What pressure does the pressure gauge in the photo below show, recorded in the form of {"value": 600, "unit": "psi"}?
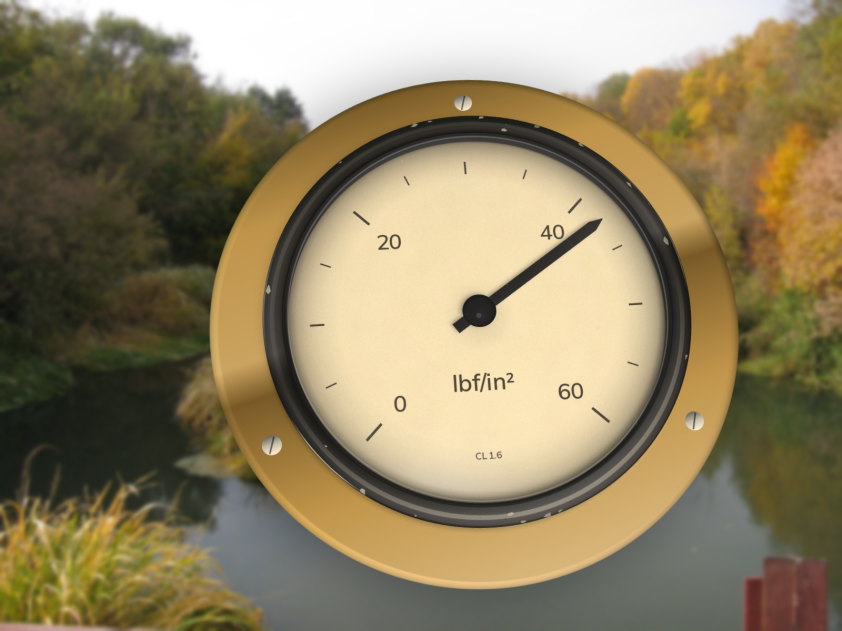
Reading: {"value": 42.5, "unit": "psi"}
